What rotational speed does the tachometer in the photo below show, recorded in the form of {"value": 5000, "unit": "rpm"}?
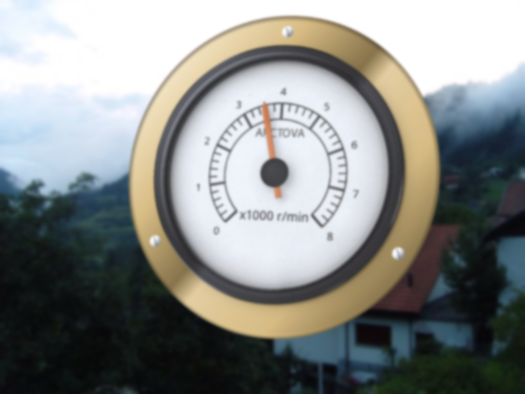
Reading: {"value": 3600, "unit": "rpm"}
